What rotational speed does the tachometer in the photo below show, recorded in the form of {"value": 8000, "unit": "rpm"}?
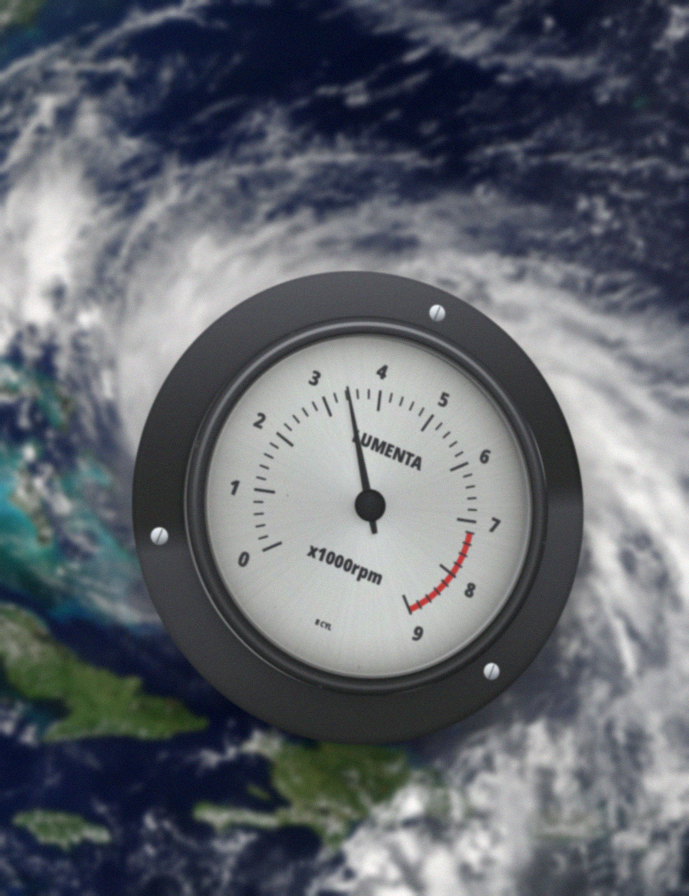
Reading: {"value": 3400, "unit": "rpm"}
